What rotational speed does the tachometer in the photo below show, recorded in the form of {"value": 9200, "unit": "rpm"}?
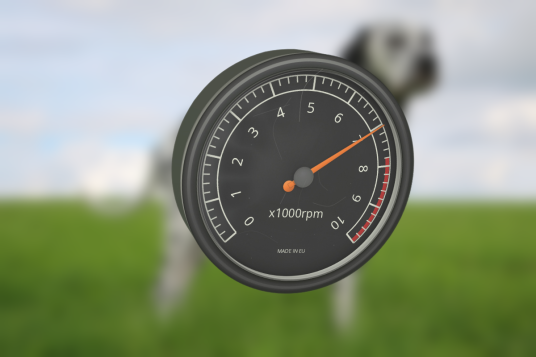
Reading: {"value": 7000, "unit": "rpm"}
